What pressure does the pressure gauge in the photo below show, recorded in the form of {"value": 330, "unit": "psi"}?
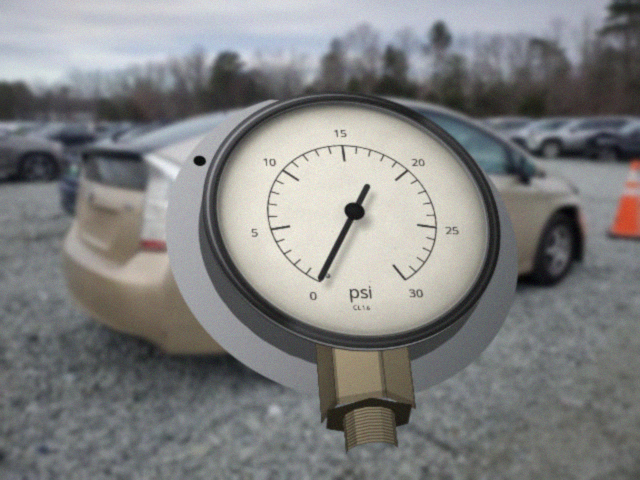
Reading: {"value": 0, "unit": "psi"}
